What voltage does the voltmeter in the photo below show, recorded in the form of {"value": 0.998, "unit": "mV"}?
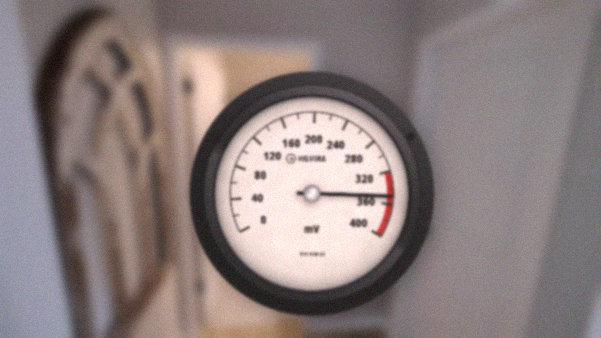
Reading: {"value": 350, "unit": "mV"}
